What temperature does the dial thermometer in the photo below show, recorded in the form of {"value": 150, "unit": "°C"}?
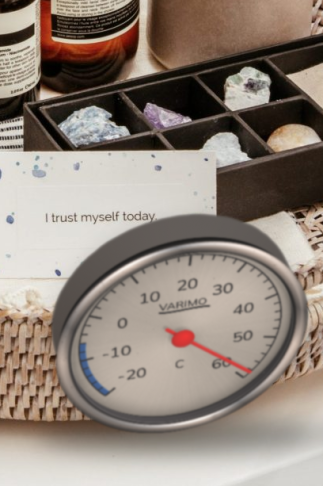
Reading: {"value": 58, "unit": "°C"}
